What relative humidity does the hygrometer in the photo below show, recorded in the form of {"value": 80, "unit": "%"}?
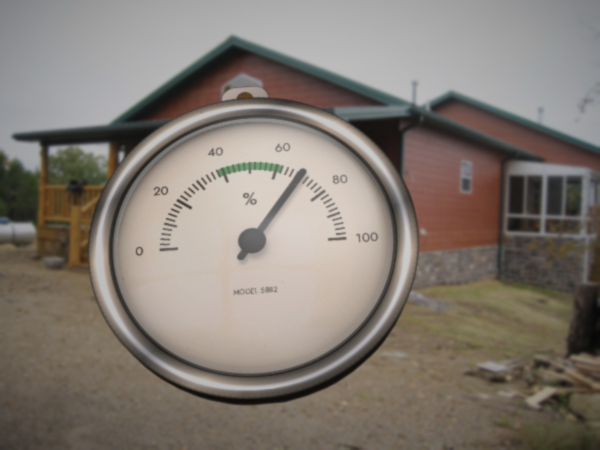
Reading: {"value": 70, "unit": "%"}
